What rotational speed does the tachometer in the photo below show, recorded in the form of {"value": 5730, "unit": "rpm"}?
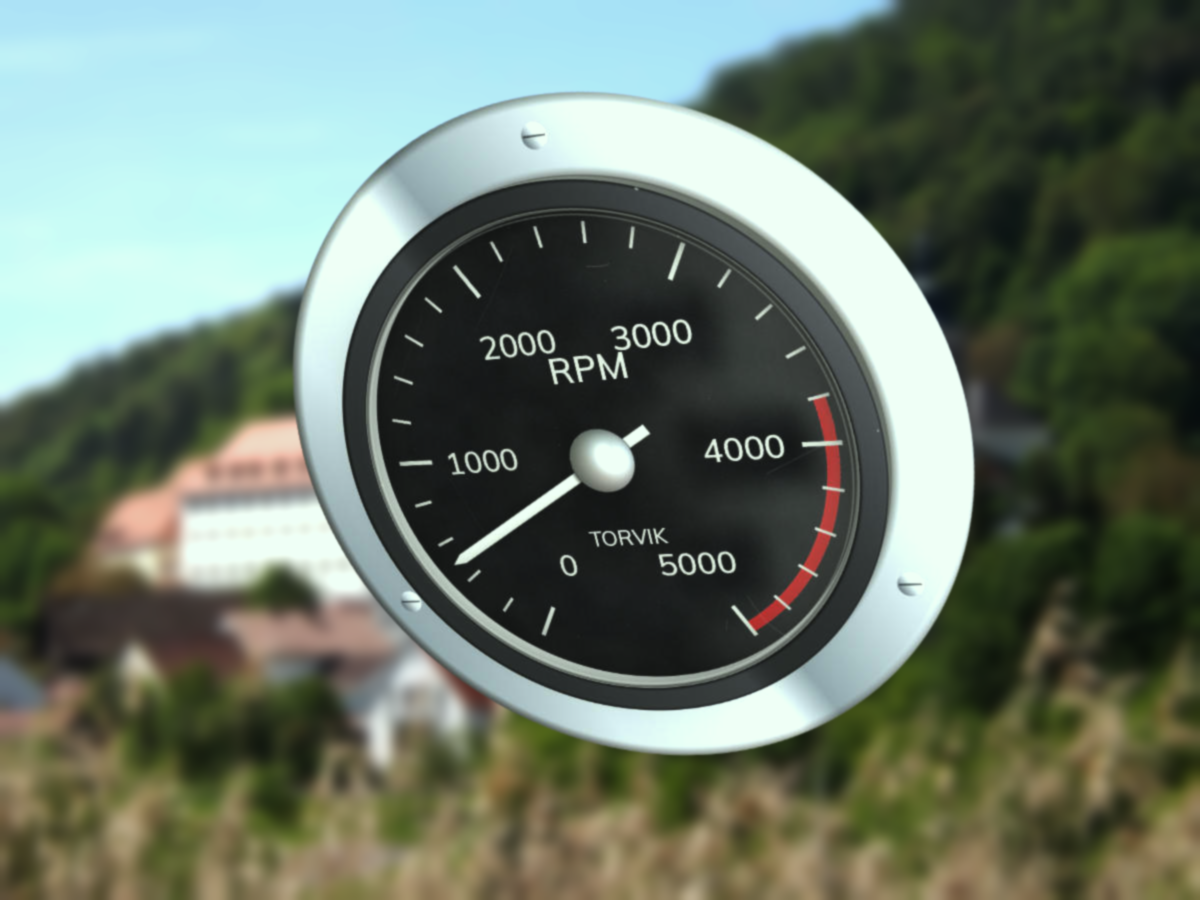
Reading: {"value": 500, "unit": "rpm"}
